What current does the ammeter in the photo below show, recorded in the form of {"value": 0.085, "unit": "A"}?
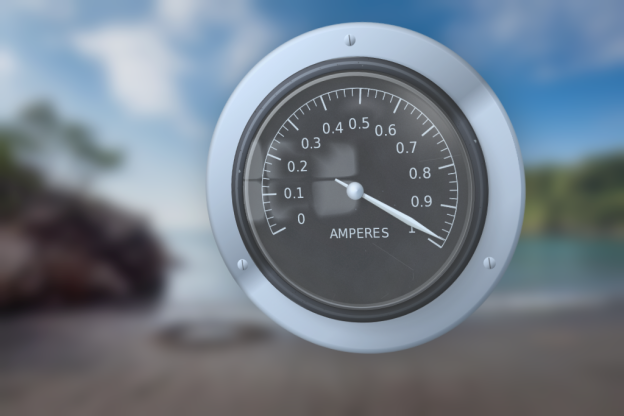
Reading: {"value": 0.98, "unit": "A"}
